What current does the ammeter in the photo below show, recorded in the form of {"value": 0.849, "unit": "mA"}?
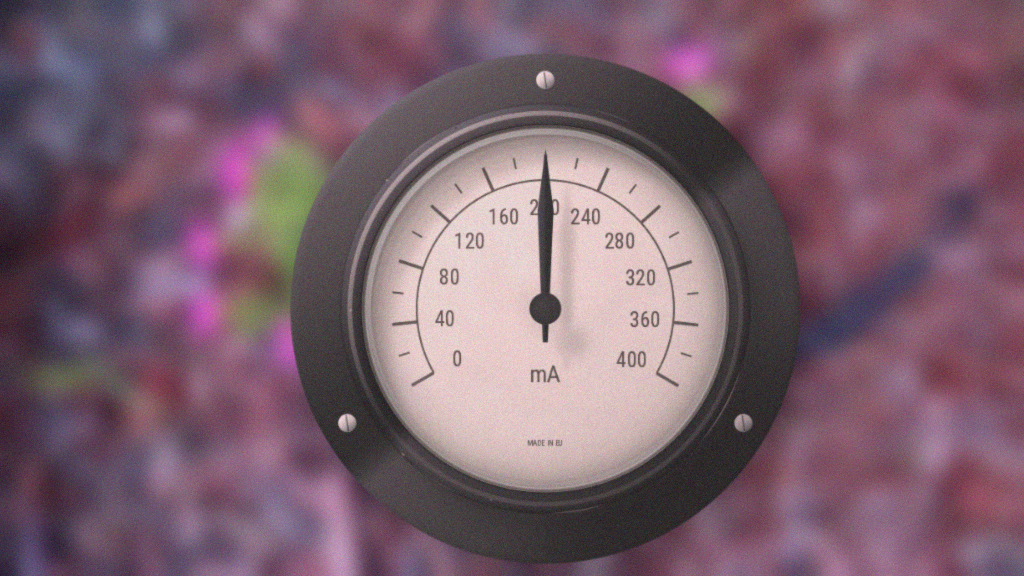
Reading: {"value": 200, "unit": "mA"}
